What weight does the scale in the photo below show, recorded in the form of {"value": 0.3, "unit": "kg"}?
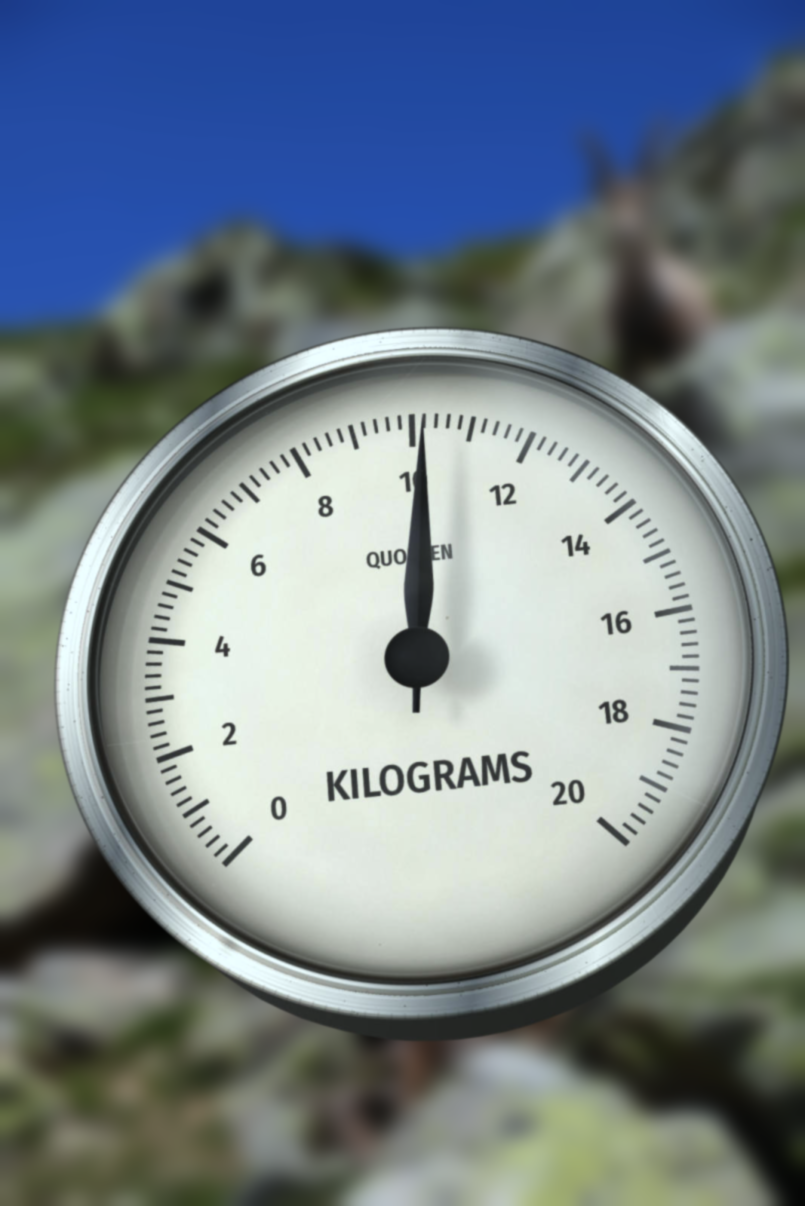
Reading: {"value": 10.2, "unit": "kg"}
